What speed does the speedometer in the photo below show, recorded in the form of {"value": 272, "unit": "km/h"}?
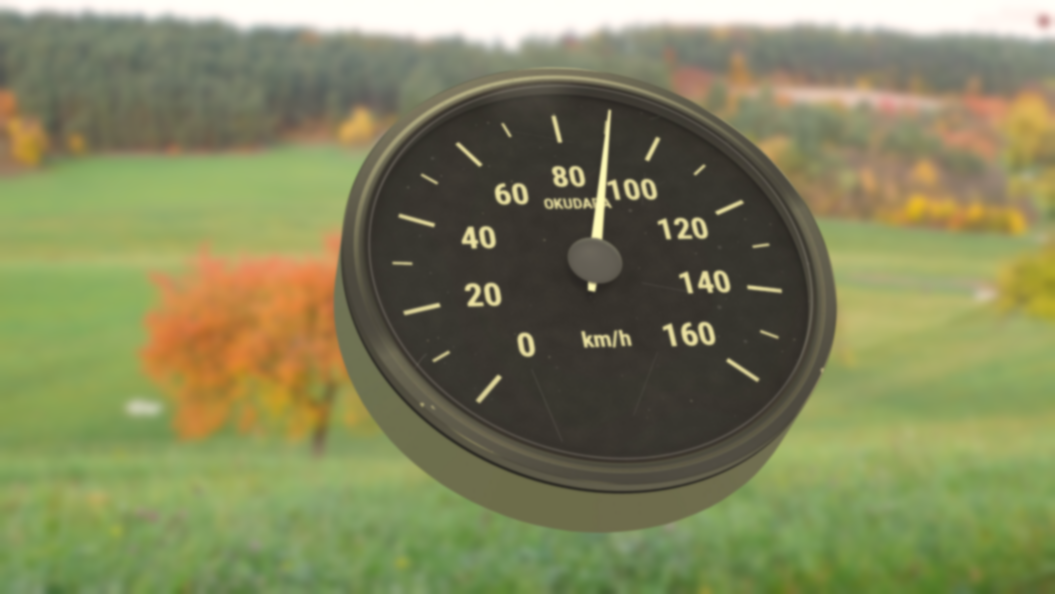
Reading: {"value": 90, "unit": "km/h"}
